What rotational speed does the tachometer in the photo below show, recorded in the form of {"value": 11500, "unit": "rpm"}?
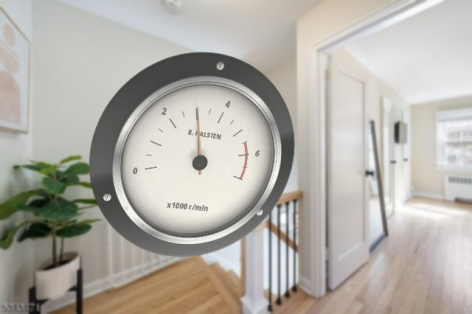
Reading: {"value": 3000, "unit": "rpm"}
